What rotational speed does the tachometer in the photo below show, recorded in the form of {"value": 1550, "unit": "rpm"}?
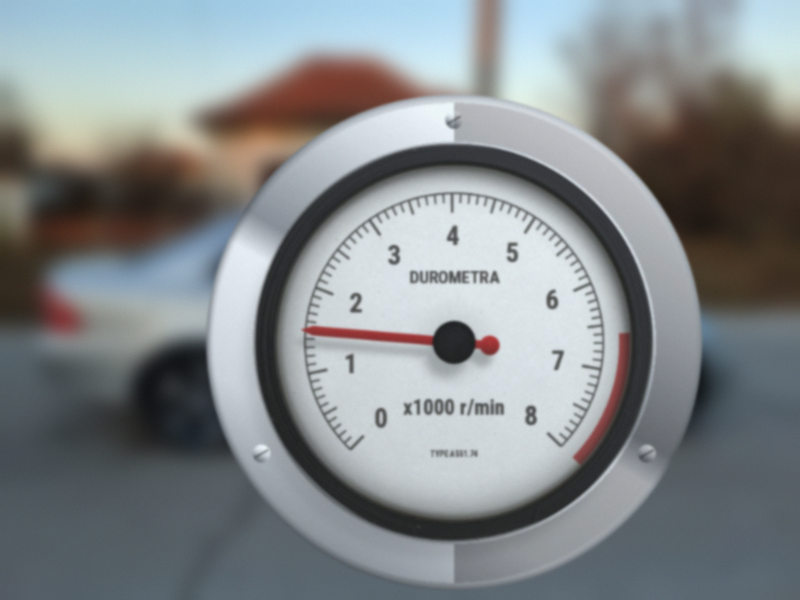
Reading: {"value": 1500, "unit": "rpm"}
